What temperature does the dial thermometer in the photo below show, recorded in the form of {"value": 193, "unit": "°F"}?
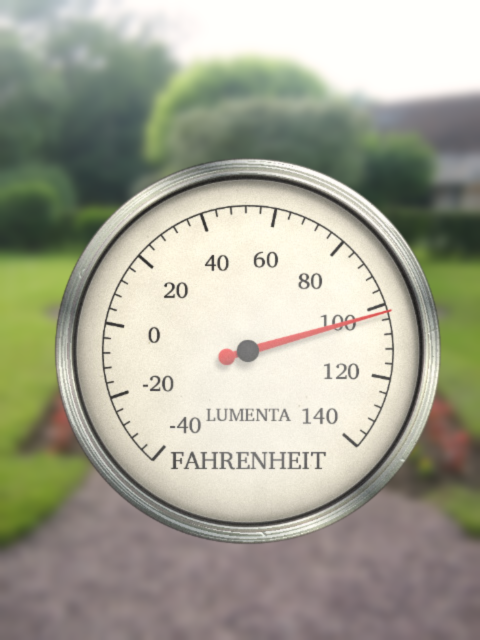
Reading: {"value": 102, "unit": "°F"}
